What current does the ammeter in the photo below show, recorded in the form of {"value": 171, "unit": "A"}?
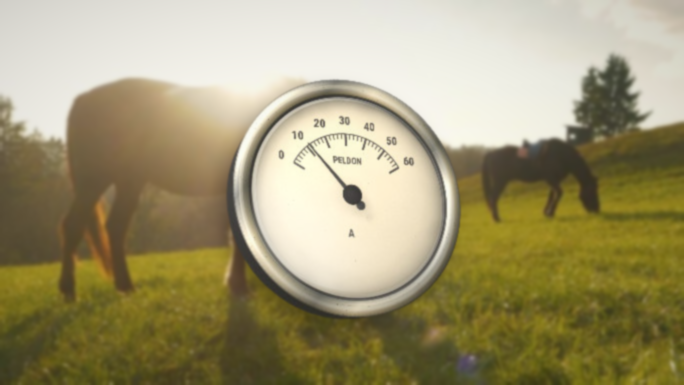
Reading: {"value": 10, "unit": "A"}
